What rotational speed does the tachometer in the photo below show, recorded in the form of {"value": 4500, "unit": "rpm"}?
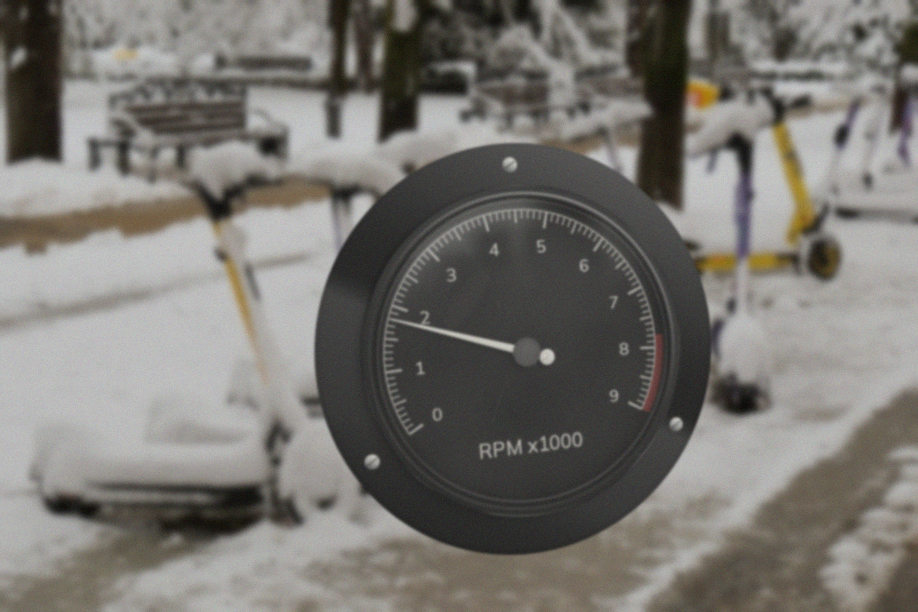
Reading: {"value": 1800, "unit": "rpm"}
